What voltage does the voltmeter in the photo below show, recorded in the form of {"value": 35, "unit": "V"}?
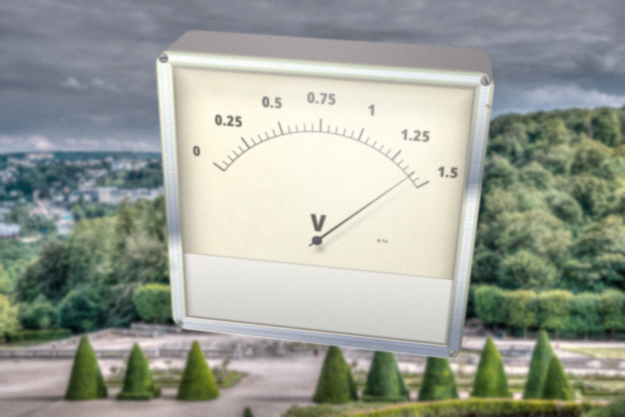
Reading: {"value": 1.4, "unit": "V"}
